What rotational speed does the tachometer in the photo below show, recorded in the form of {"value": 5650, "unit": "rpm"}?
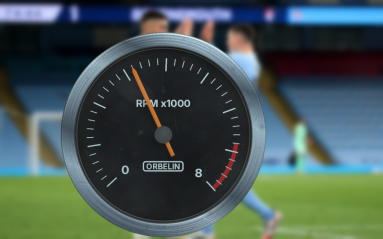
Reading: {"value": 3200, "unit": "rpm"}
